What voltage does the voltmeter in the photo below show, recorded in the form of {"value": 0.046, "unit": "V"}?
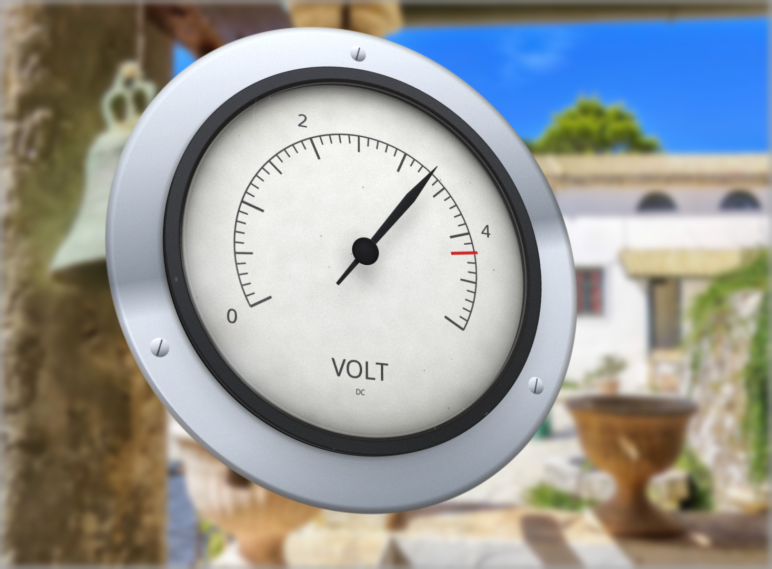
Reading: {"value": 3.3, "unit": "V"}
